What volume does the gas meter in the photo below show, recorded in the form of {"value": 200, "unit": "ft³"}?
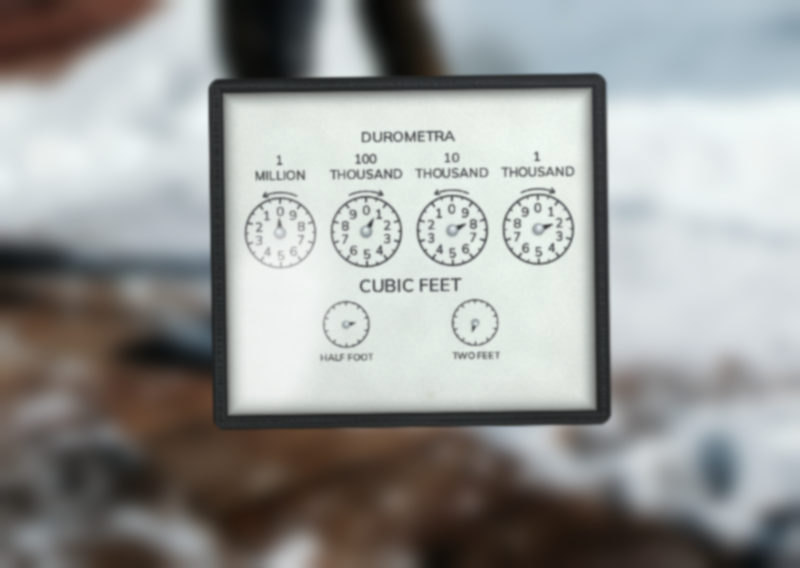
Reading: {"value": 8200, "unit": "ft³"}
